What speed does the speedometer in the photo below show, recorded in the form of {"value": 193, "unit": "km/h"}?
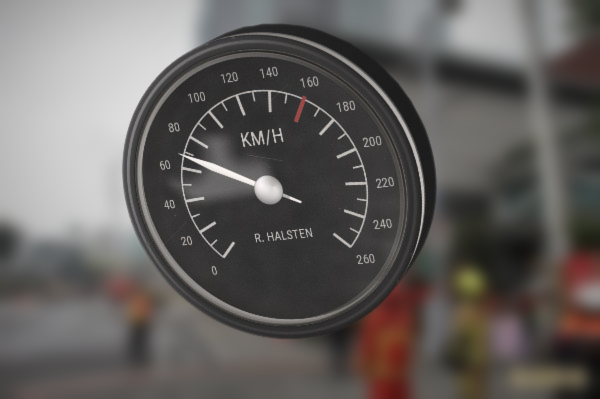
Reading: {"value": 70, "unit": "km/h"}
